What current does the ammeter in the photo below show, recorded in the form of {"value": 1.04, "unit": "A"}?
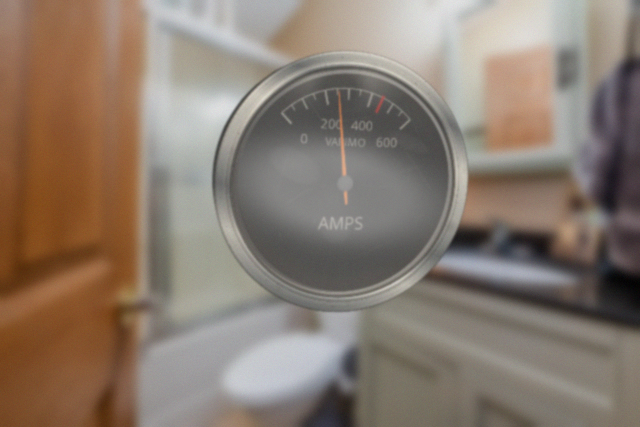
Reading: {"value": 250, "unit": "A"}
